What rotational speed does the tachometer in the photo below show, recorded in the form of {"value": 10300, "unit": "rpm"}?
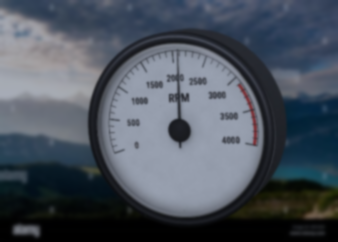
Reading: {"value": 2100, "unit": "rpm"}
